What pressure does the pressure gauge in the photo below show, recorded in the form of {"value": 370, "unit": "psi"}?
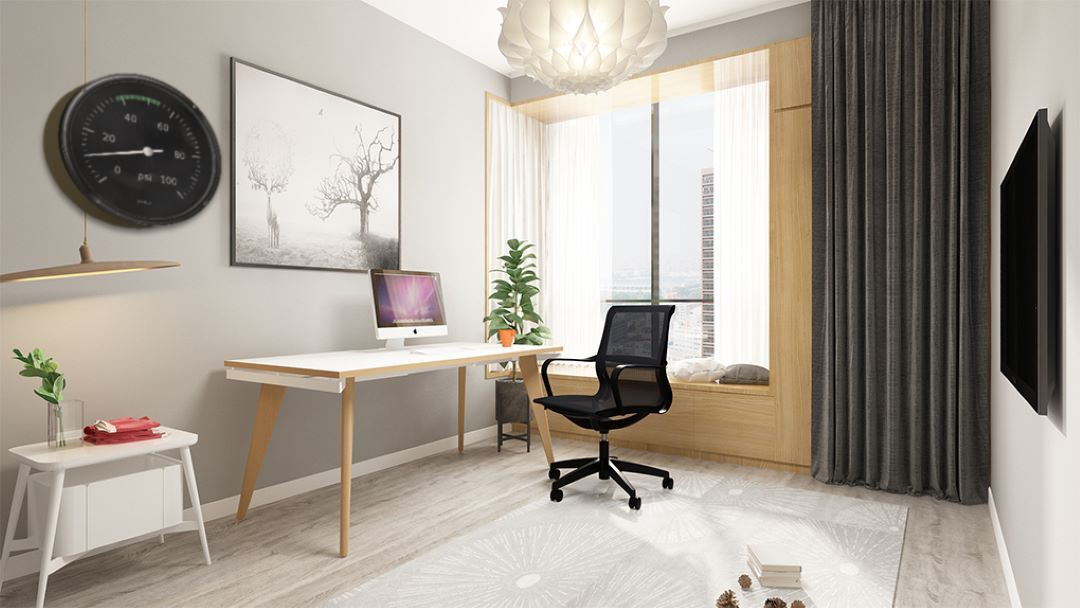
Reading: {"value": 10, "unit": "psi"}
